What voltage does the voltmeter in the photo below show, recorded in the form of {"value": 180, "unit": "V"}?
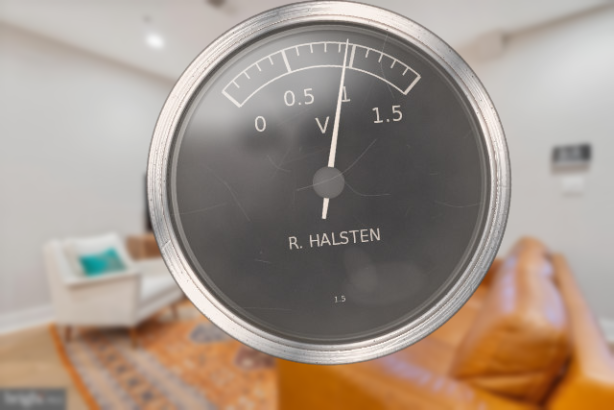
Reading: {"value": 0.95, "unit": "V"}
